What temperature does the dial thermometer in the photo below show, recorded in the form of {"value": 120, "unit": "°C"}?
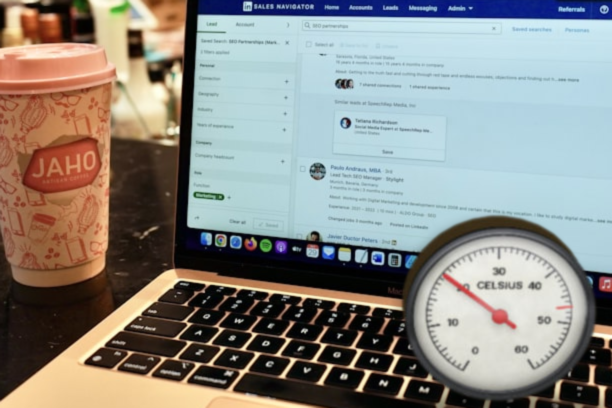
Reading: {"value": 20, "unit": "°C"}
